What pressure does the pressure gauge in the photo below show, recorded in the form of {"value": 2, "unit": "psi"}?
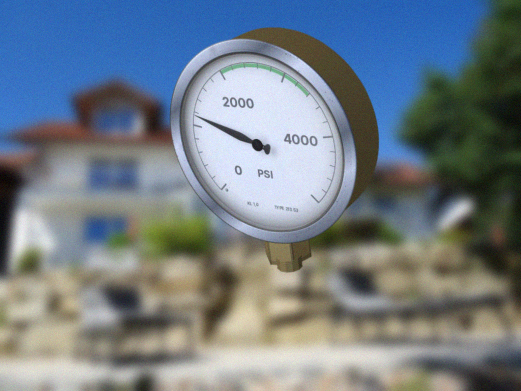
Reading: {"value": 1200, "unit": "psi"}
